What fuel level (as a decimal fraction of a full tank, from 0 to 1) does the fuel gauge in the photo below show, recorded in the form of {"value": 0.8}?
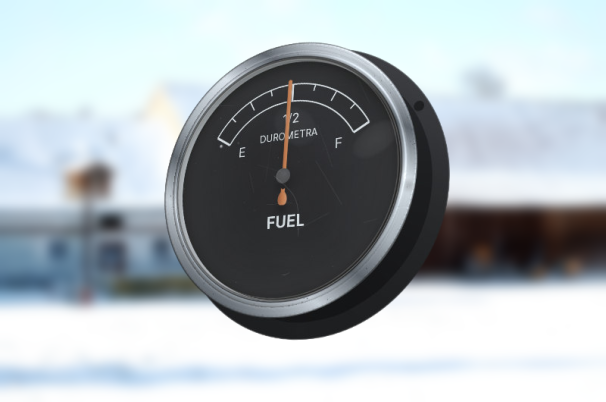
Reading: {"value": 0.5}
